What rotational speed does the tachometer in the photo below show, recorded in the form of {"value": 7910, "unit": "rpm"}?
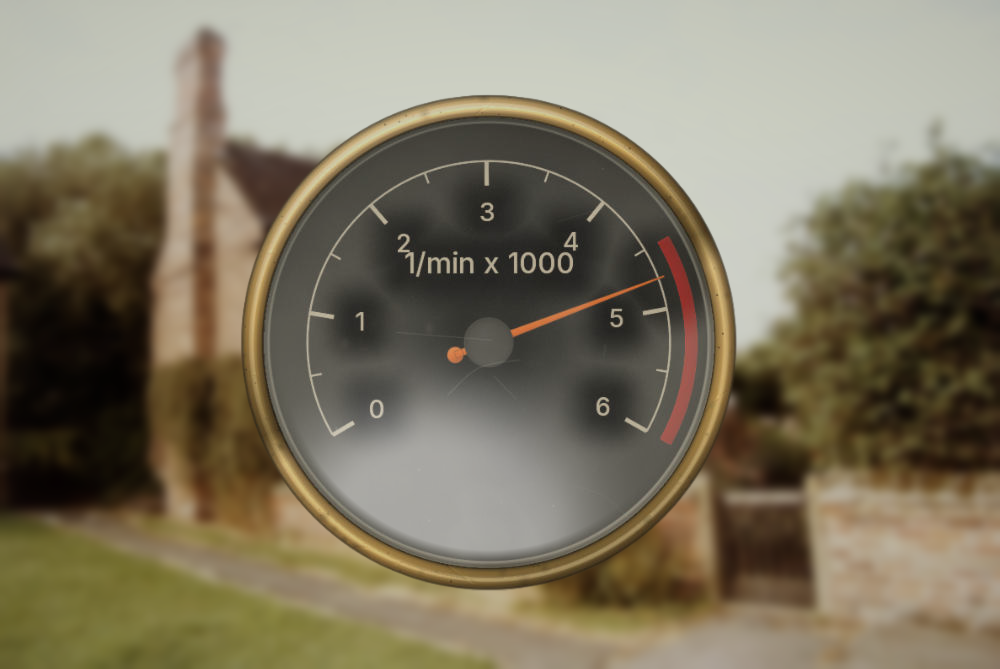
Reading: {"value": 4750, "unit": "rpm"}
